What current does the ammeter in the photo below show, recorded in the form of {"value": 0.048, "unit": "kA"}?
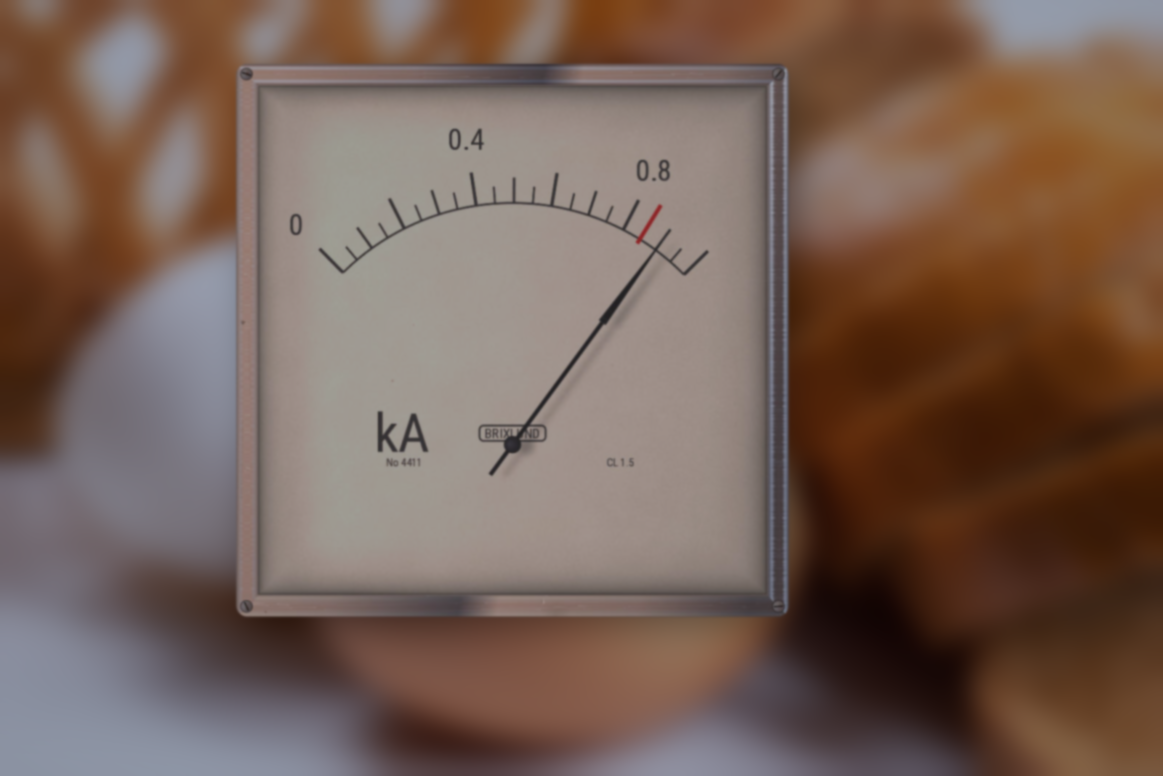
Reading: {"value": 0.9, "unit": "kA"}
